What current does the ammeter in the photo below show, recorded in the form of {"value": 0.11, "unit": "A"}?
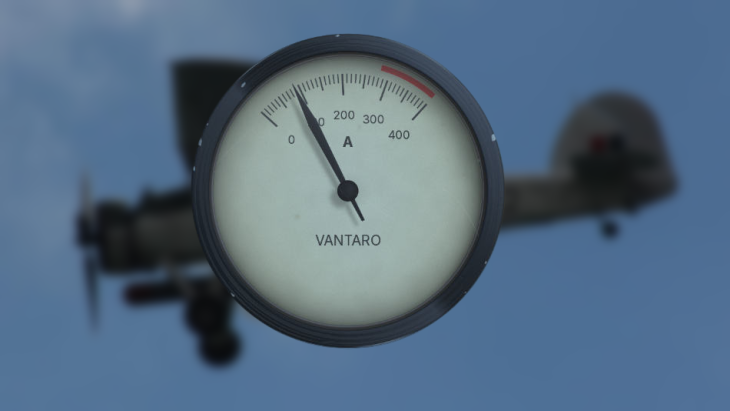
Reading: {"value": 90, "unit": "A"}
